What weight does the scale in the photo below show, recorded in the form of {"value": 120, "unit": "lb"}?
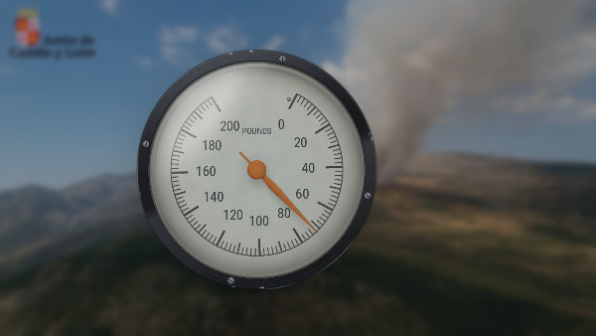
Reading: {"value": 72, "unit": "lb"}
